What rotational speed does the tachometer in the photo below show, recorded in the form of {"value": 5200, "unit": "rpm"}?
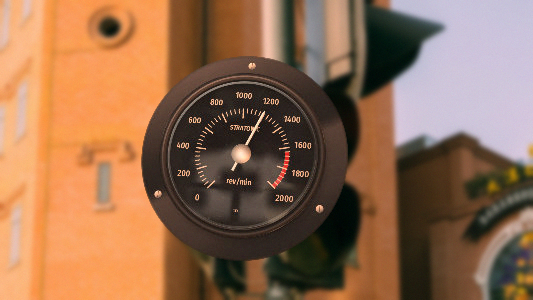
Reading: {"value": 1200, "unit": "rpm"}
